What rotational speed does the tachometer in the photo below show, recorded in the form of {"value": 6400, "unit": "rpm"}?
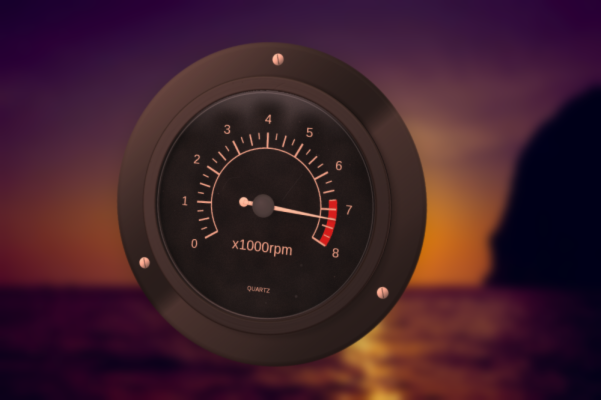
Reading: {"value": 7250, "unit": "rpm"}
